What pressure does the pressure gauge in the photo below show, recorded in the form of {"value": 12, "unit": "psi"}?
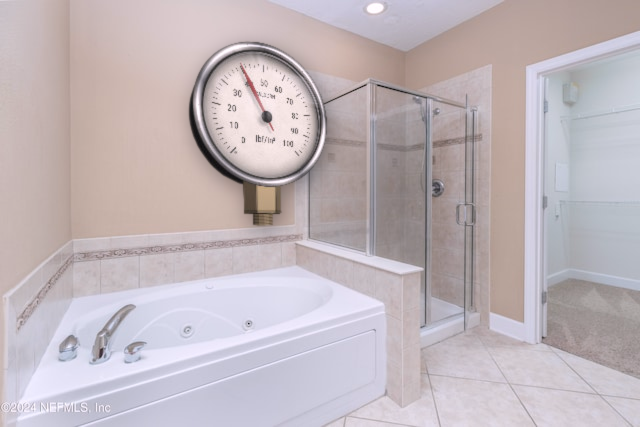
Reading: {"value": 40, "unit": "psi"}
